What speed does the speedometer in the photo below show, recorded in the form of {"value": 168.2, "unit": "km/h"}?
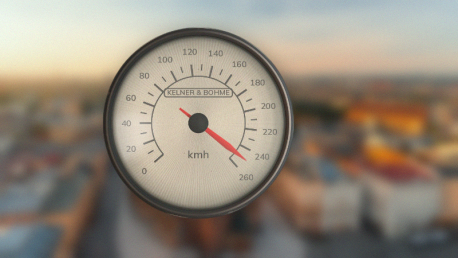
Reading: {"value": 250, "unit": "km/h"}
